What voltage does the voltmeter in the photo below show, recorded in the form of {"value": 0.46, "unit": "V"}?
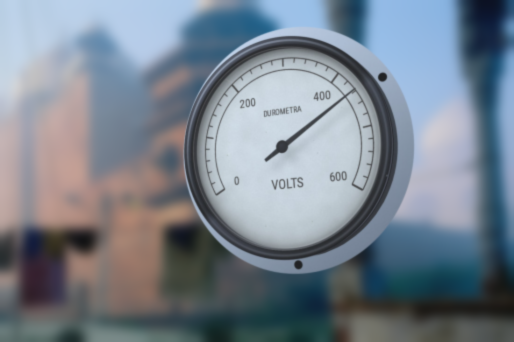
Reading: {"value": 440, "unit": "V"}
